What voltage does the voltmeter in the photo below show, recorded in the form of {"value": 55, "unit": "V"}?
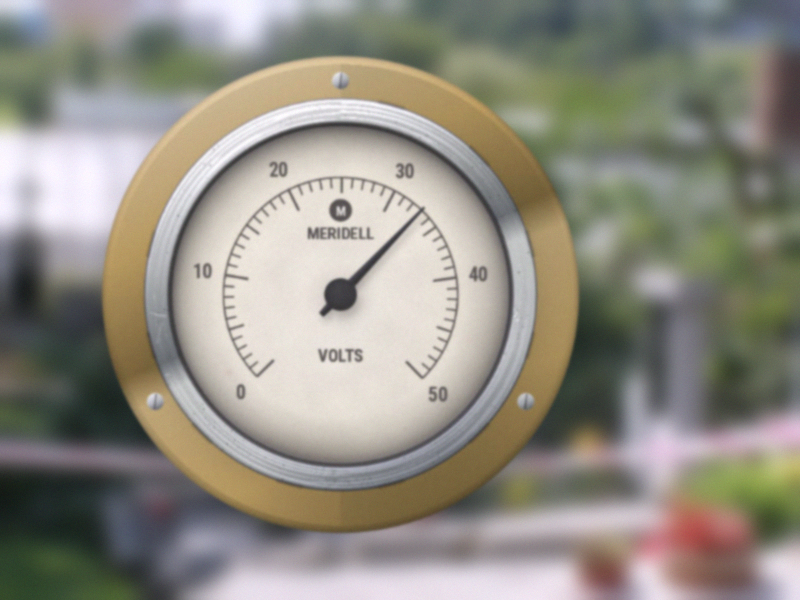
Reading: {"value": 33, "unit": "V"}
